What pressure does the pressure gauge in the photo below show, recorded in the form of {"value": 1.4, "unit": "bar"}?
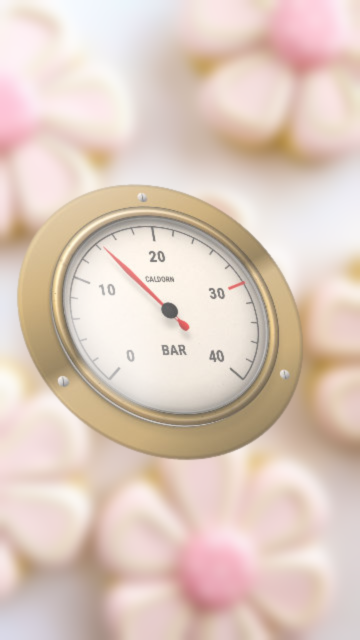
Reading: {"value": 14, "unit": "bar"}
